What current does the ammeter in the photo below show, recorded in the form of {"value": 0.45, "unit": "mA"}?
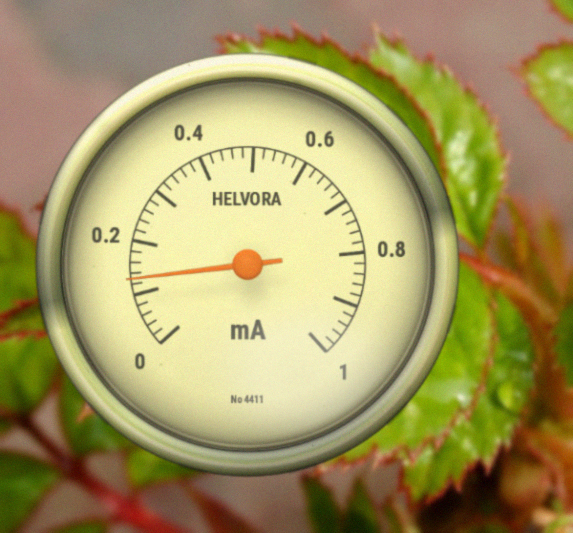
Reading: {"value": 0.13, "unit": "mA"}
